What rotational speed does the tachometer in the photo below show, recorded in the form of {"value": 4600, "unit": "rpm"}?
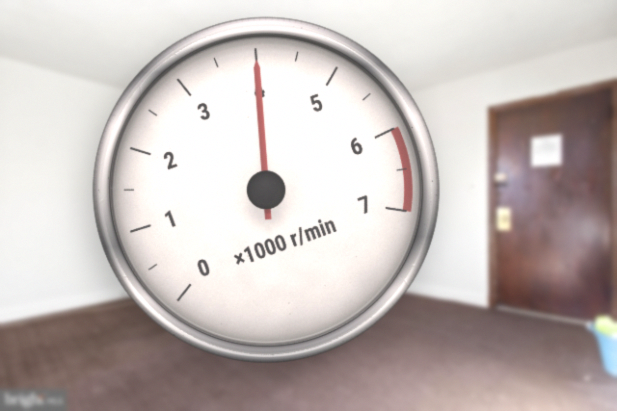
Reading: {"value": 4000, "unit": "rpm"}
